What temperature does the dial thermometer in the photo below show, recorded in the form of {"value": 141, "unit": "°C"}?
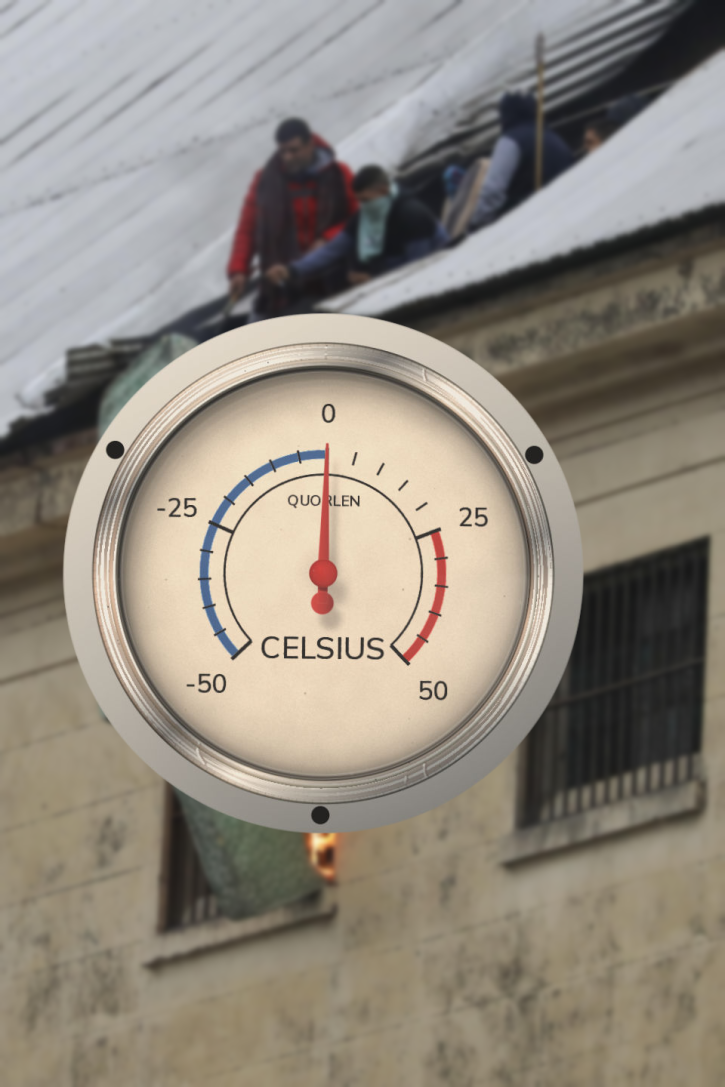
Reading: {"value": 0, "unit": "°C"}
